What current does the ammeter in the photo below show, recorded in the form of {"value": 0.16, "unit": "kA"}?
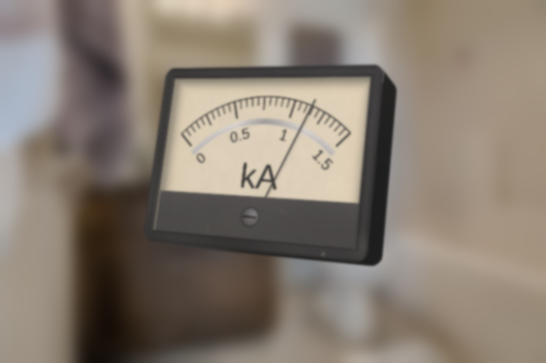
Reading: {"value": 1.15, "unit": "kA"}
